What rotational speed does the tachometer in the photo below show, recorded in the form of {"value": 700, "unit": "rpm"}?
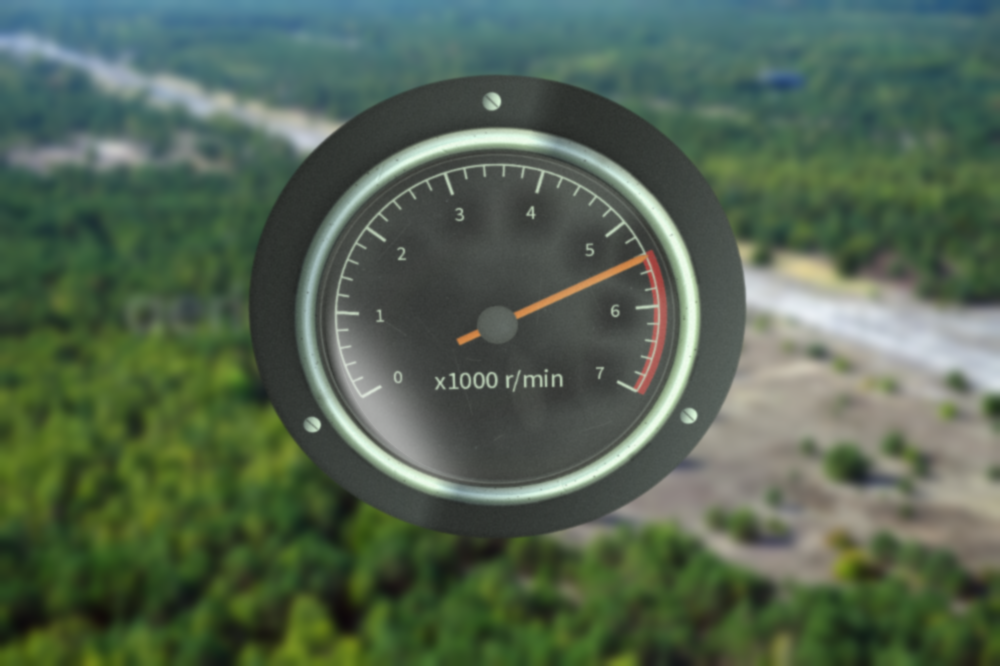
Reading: {"value": 5400, "unit": "rpm"}
